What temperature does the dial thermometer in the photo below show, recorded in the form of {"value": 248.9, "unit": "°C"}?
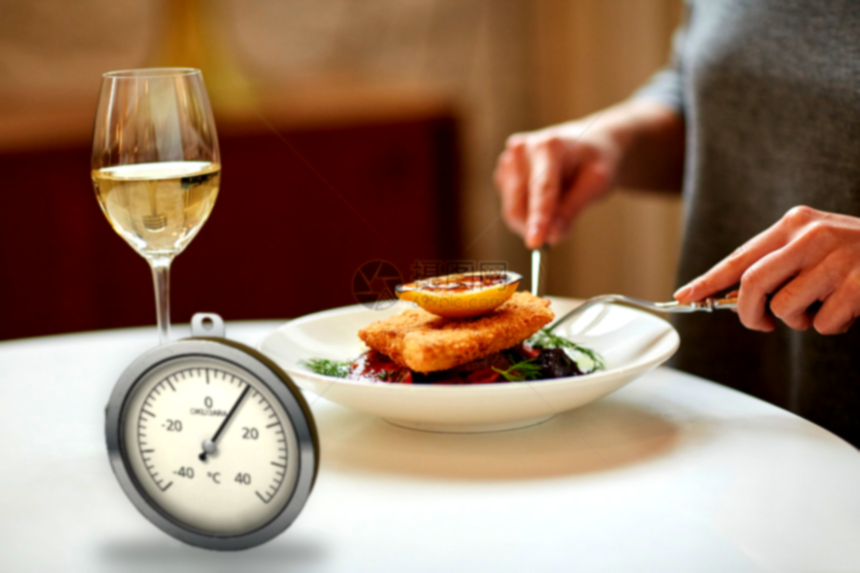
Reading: {"value": 10, "unit": "°C"}
